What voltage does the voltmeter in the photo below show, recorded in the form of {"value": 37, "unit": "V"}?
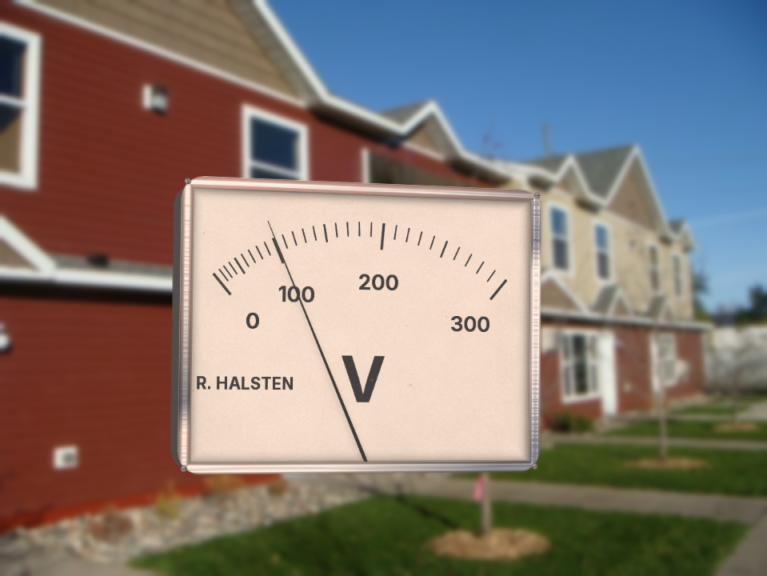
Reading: {"value": 100, "unit": "V"}
